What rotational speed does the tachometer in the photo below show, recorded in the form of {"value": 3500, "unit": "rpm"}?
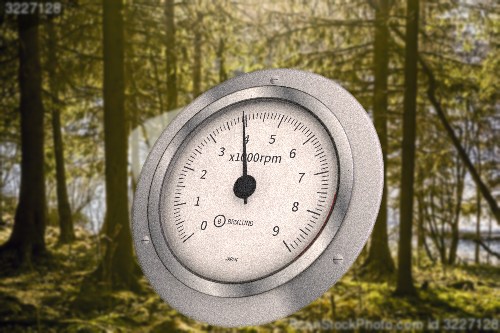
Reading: {"value": 4000, "unit": "rpm"}
